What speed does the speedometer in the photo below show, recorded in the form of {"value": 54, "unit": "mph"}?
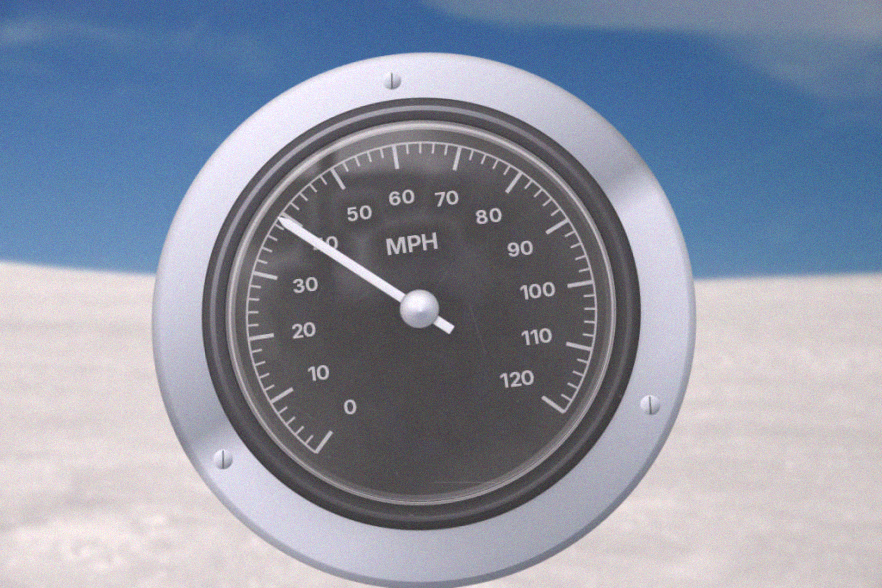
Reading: {"value": 39, "unit": "mph"}
